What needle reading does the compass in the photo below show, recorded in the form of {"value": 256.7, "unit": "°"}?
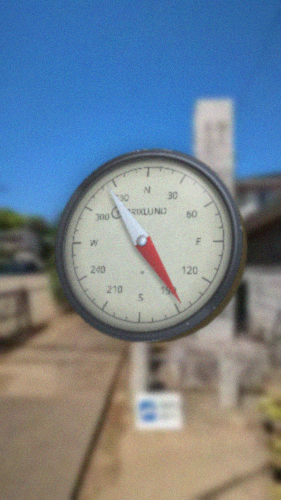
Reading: {"value": 145, "unit": "°"}
